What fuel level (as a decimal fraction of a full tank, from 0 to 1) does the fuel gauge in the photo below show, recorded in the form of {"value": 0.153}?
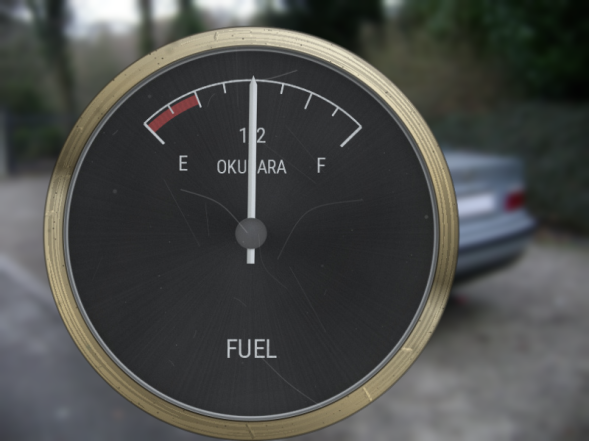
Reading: {"value": 0.5}
